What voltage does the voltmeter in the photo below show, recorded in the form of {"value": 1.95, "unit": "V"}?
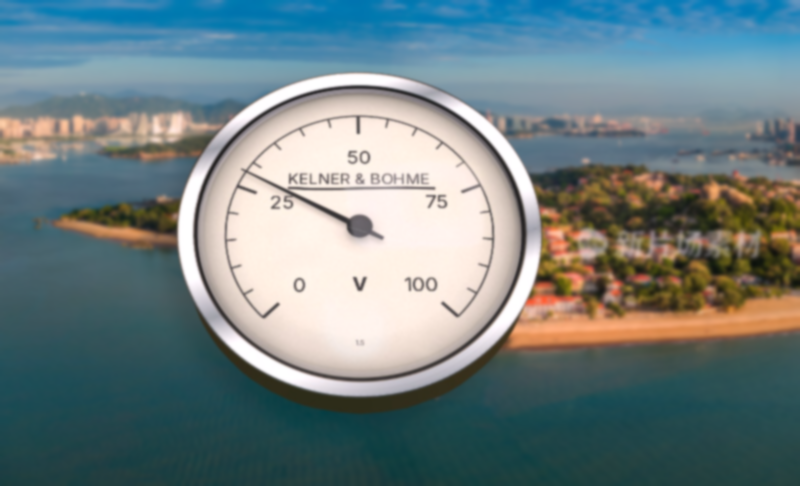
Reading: {"value": 27.5, "unit": "V"}
